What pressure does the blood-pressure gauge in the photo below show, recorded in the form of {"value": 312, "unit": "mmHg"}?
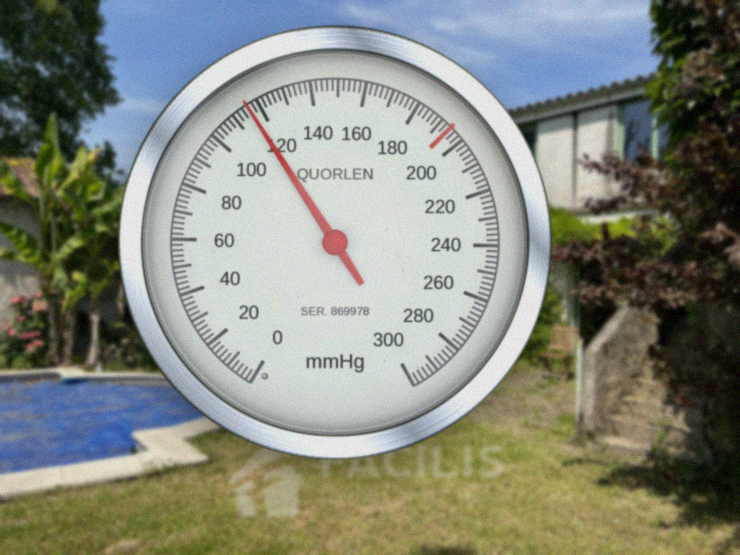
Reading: {"value": 116, "unit": "mmHg"}
